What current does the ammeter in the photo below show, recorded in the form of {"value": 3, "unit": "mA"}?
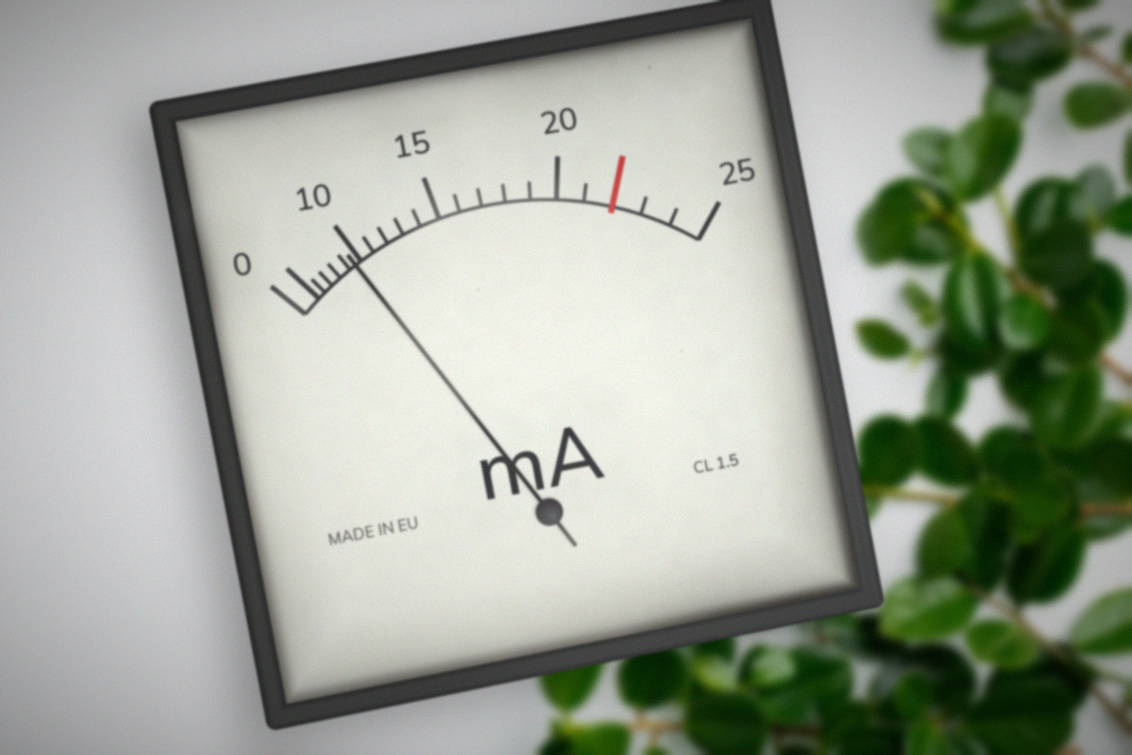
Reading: {"value": 9.5, "unit": "mA"}
